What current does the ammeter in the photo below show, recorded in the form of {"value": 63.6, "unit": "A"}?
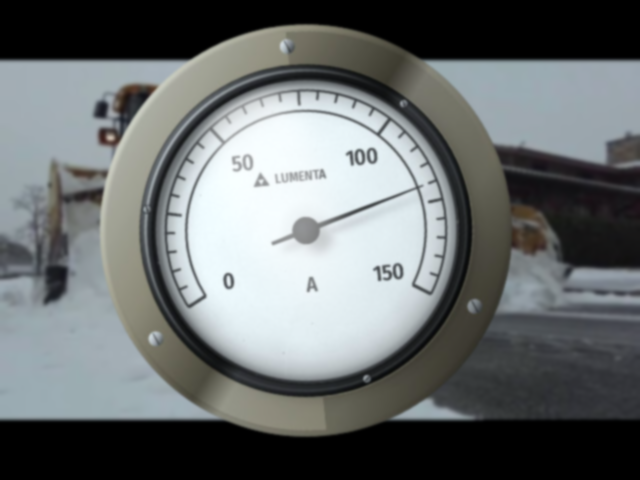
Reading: {"value": 120, "unit": "A"}
